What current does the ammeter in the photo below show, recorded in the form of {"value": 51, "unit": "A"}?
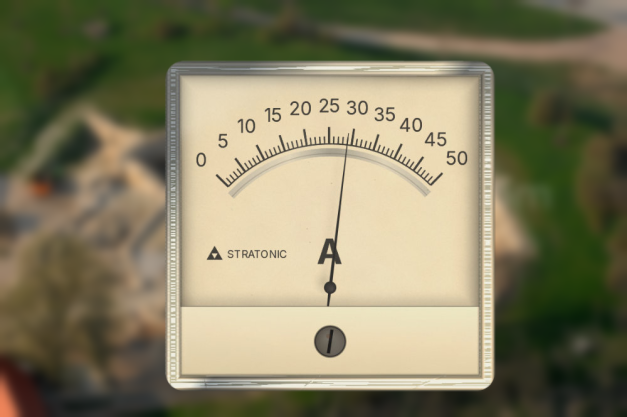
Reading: {"value": 29, "unit": "A"}
